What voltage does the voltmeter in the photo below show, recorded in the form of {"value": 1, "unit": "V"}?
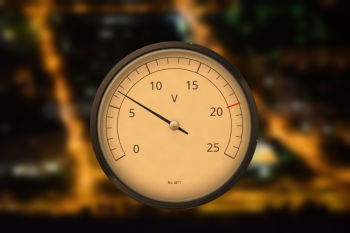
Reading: {"value": 6.5, "unit": "V"}
